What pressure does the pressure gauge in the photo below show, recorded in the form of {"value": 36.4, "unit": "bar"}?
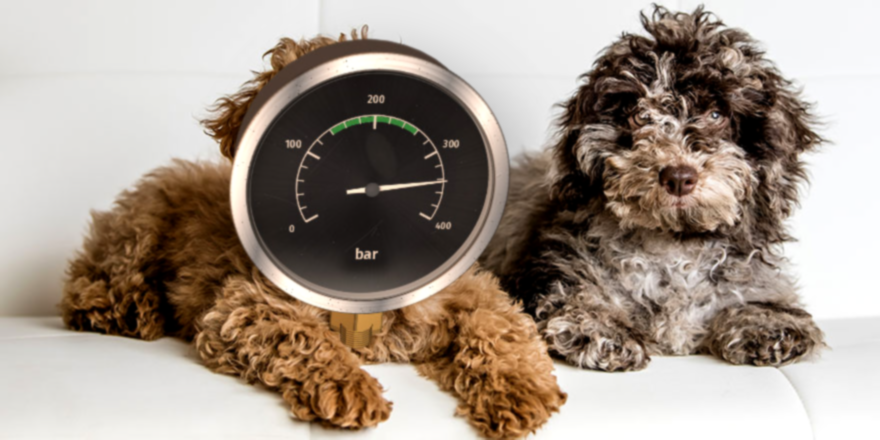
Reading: {"value": 340, "unit": "bar"}
